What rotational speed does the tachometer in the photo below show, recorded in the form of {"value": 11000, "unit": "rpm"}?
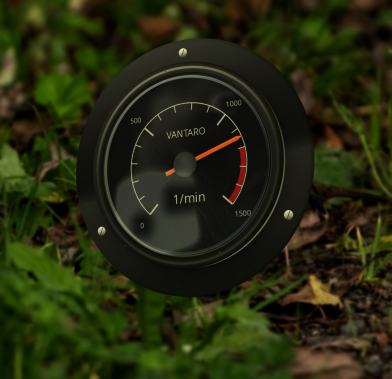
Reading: {"value": 1150, "unit": "rpm"}
